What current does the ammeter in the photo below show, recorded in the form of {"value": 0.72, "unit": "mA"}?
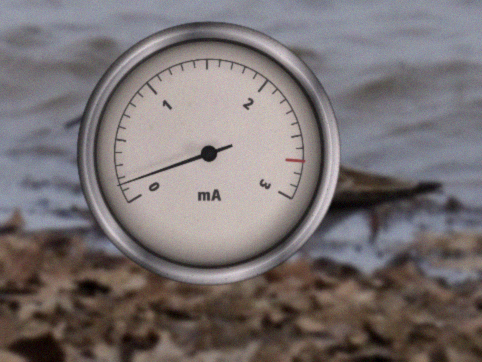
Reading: {"value": 0.15, "unit": "mA"}
